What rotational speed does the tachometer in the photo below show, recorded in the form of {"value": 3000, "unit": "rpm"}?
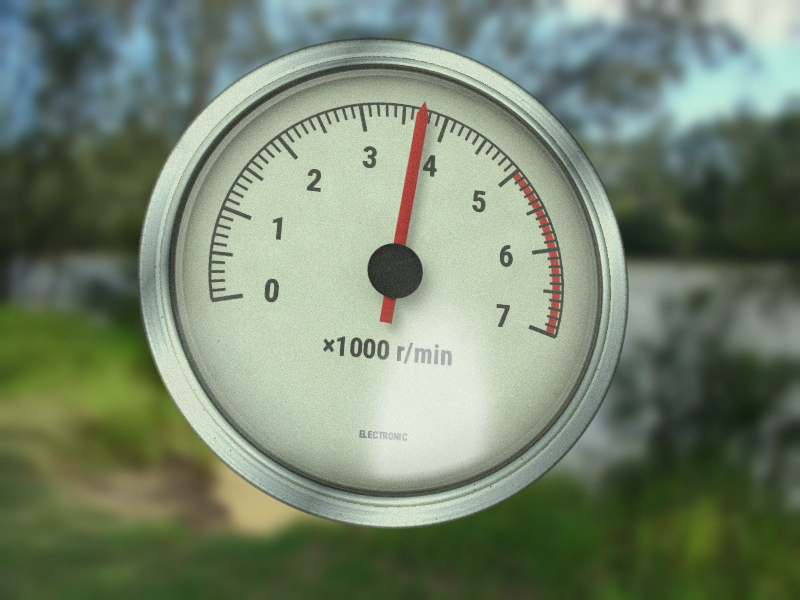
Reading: {"value": 3700, "unit": "rpm"}
